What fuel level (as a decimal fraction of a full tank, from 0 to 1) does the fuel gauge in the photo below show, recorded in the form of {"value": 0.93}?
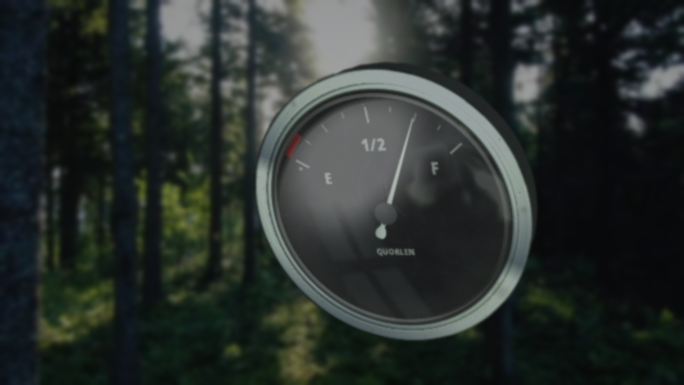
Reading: {"value": 0.75}
